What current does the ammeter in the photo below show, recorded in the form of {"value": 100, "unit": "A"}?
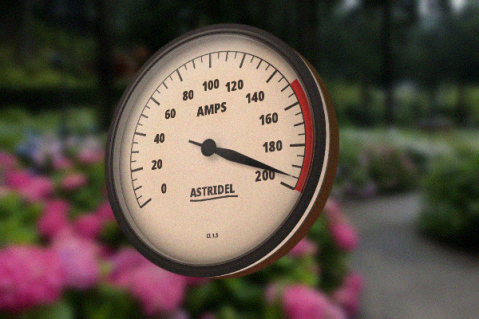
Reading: {"value": 195, "unit": "A"}
